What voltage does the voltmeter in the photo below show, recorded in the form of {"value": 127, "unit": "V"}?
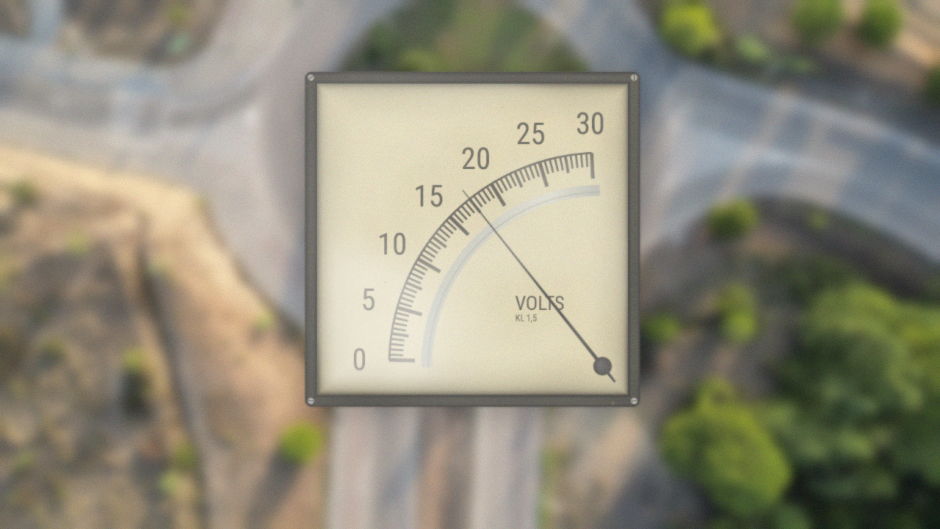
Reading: {"value": 17.5, "unit": "V"}
